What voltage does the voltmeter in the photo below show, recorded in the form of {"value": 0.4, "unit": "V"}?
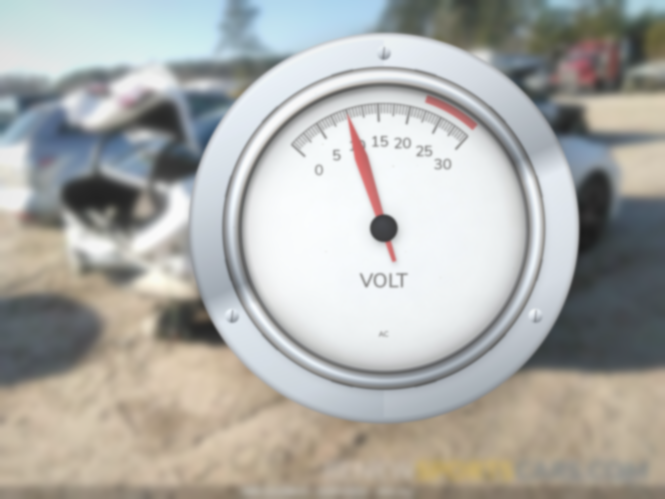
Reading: {"value": 10, "unit": "V"}
